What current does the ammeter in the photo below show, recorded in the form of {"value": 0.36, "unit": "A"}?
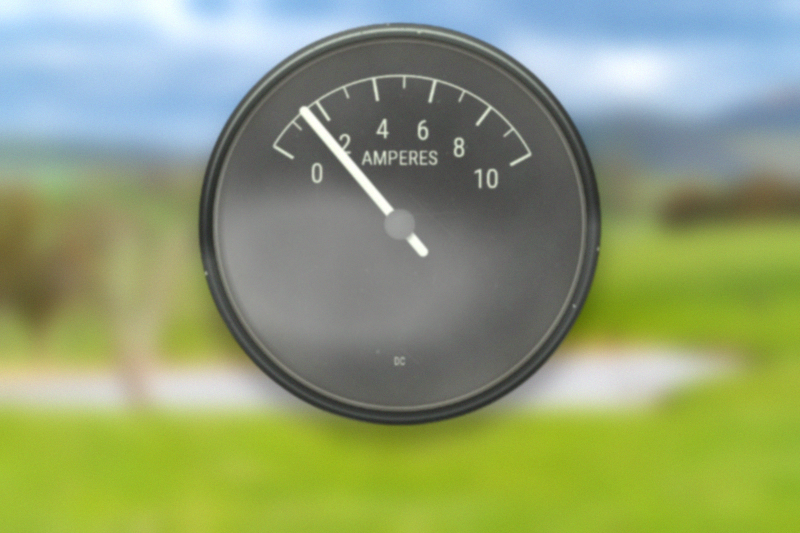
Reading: {"value": 1.5, "unit": "A"}
